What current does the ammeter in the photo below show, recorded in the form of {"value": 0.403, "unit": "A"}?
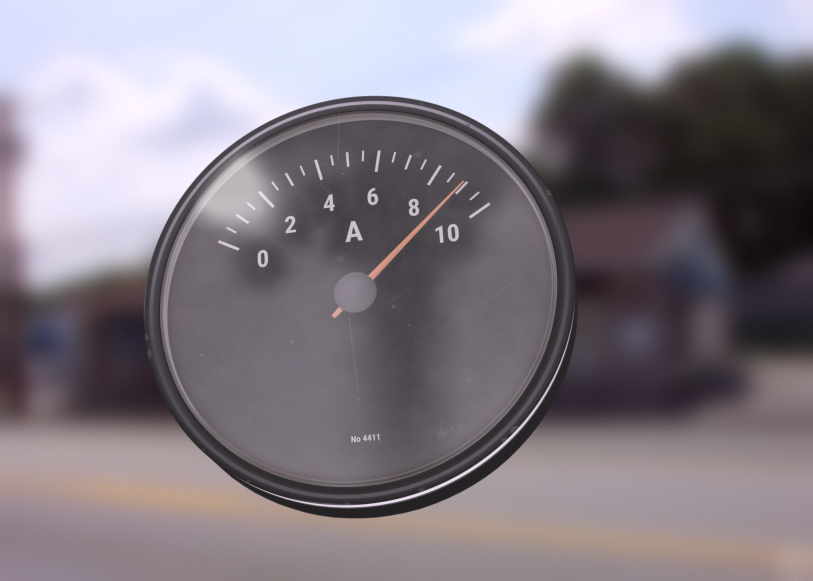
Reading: {"value": 9, "unit": "A"}
